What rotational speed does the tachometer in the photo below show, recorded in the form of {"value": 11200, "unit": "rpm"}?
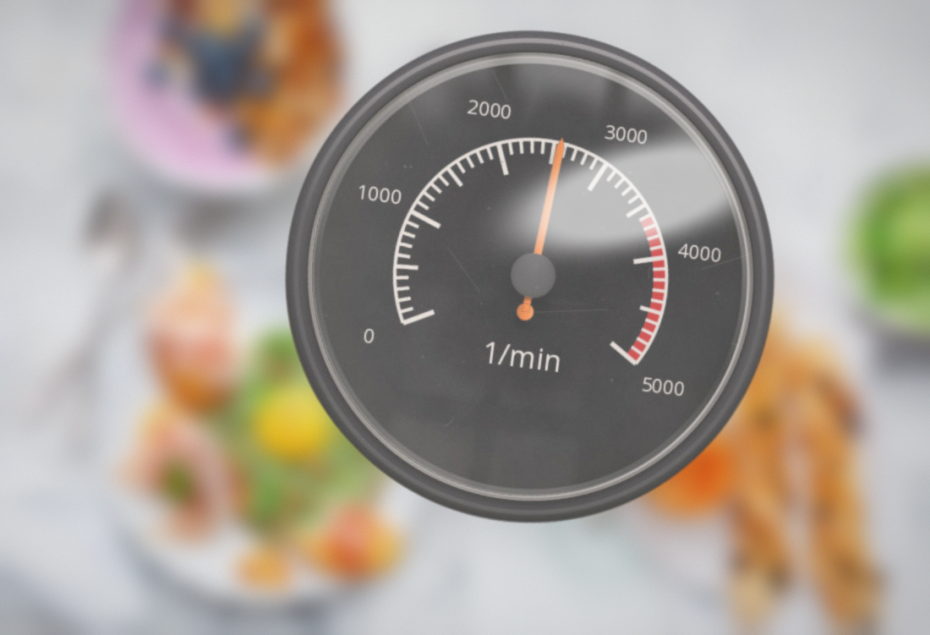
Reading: {"value": 2550, "unit": "rpm"}
